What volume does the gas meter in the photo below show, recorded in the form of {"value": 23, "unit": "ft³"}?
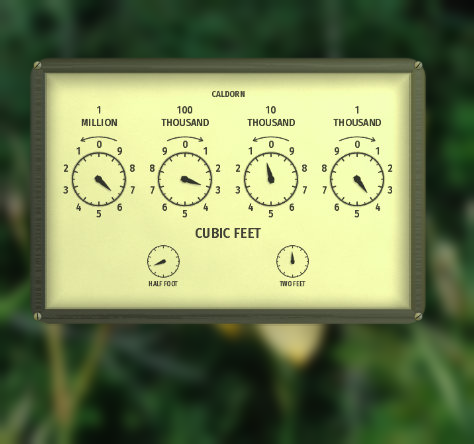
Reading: {"value": 630400, "unit": "ft³"}
